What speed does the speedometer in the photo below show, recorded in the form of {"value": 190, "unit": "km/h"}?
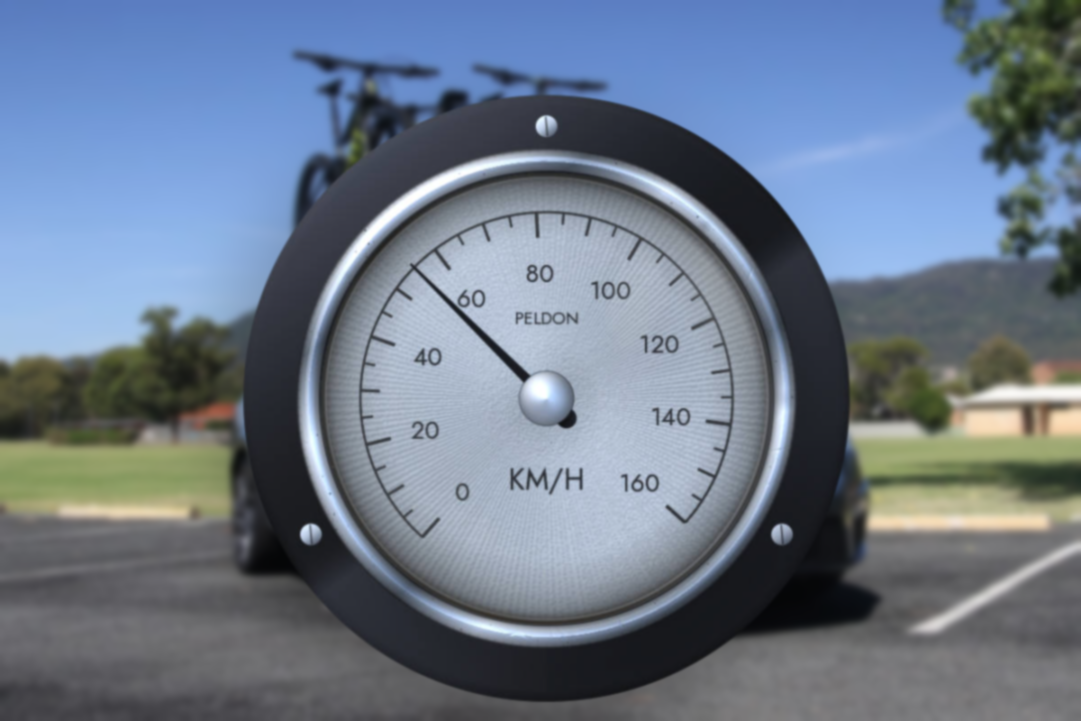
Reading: {"value": 55, "unit": "km/h"}
